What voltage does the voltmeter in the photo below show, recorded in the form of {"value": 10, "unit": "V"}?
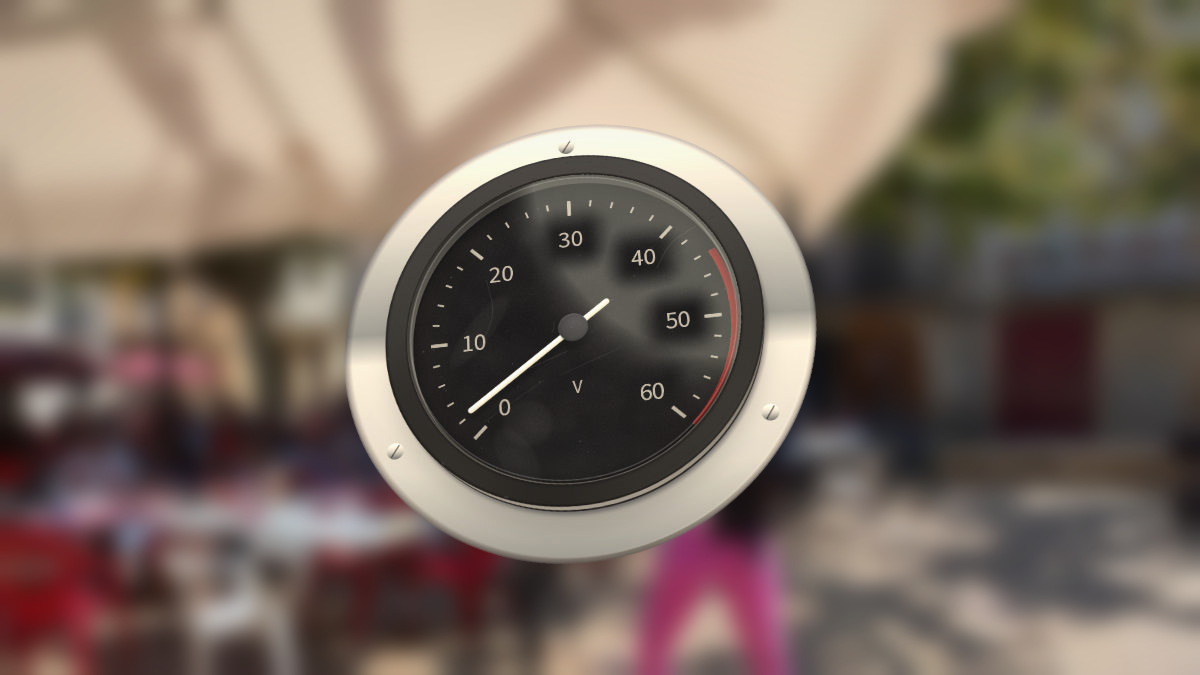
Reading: {"value": 2, "unit": "V"}
